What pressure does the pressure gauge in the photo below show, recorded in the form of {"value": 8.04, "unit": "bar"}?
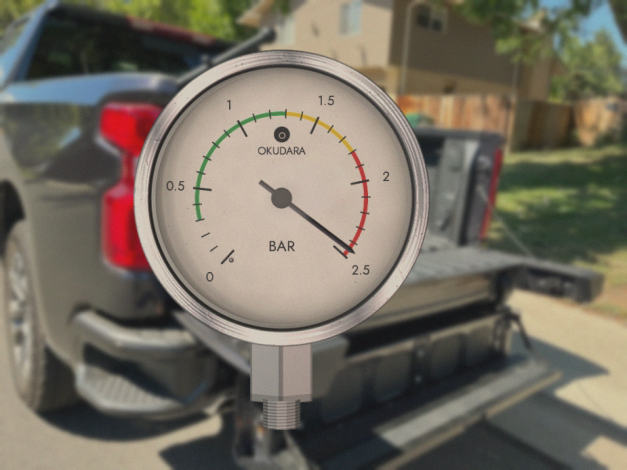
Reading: {"value": 2.45, "unit": "bar"}
